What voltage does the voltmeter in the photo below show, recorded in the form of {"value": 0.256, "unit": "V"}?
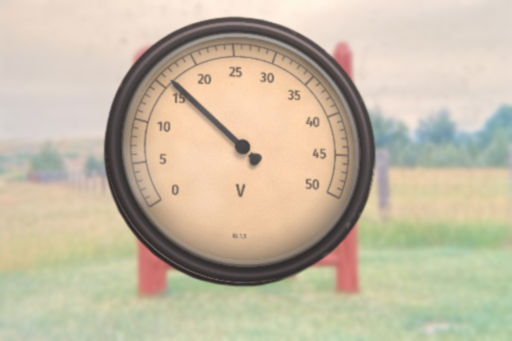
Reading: {"value": 16, "unit": "V"}
